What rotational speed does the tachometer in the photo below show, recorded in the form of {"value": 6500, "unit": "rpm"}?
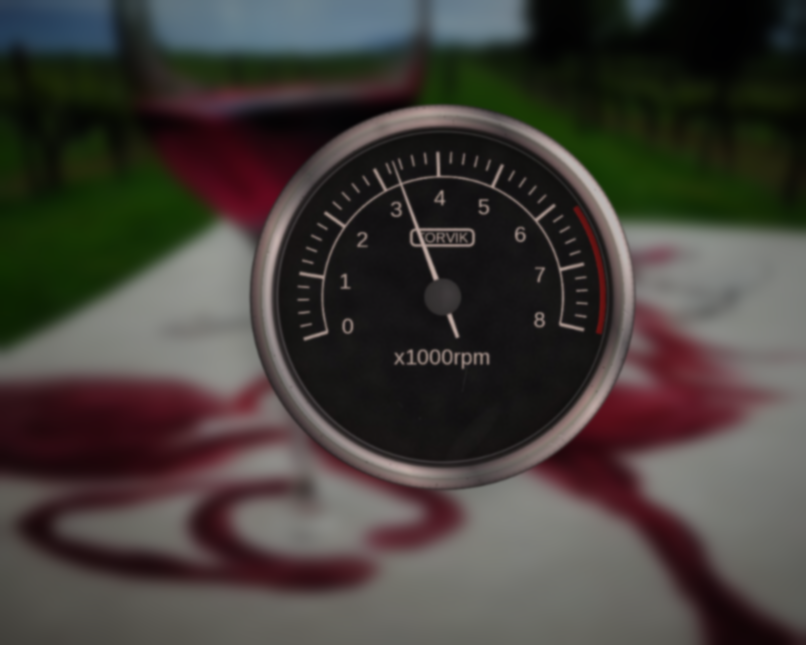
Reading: {"value": 3300, "unit": "rpm"}
